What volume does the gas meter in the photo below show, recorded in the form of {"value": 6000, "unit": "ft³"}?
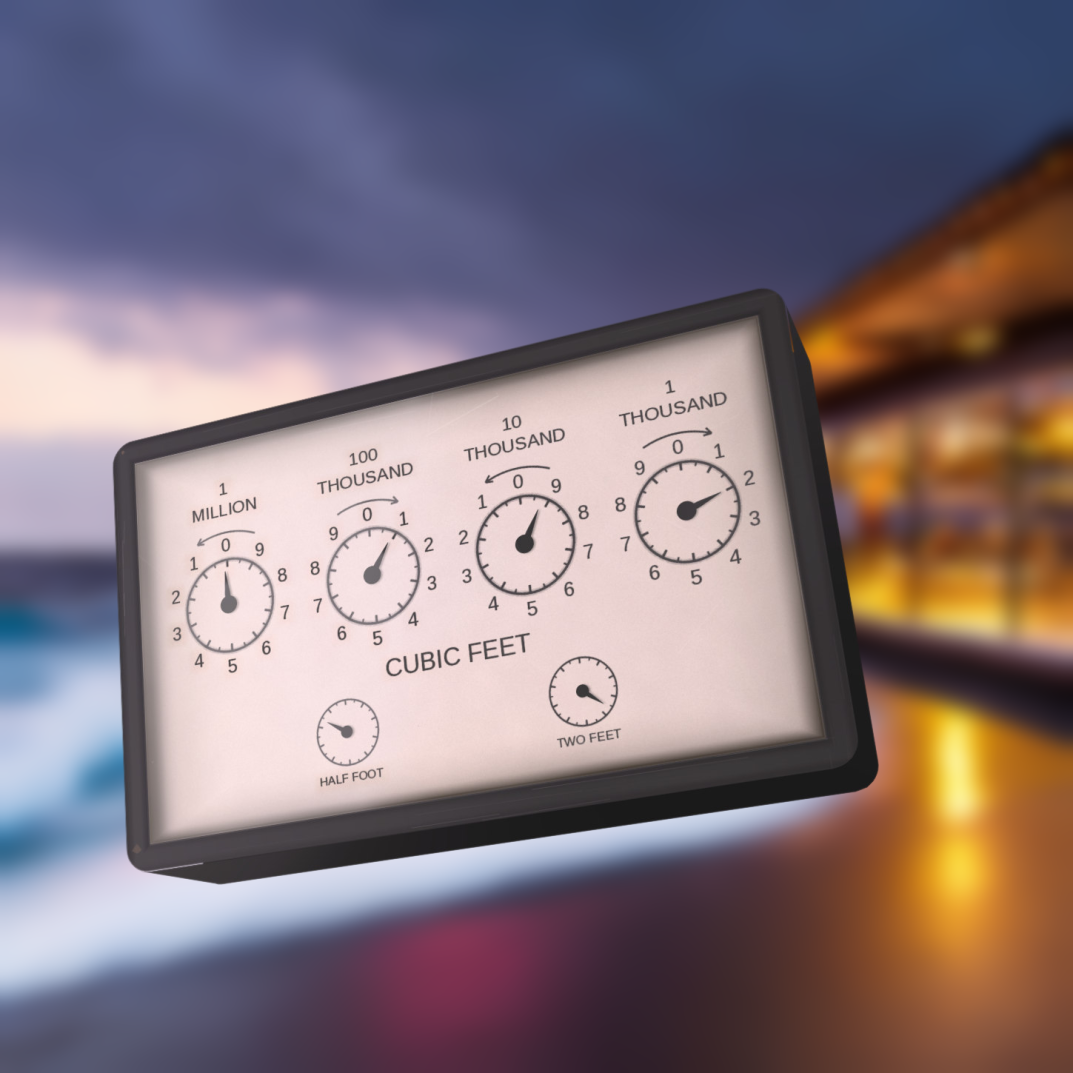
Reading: {"value": 9200, "unit": "ft³"}
